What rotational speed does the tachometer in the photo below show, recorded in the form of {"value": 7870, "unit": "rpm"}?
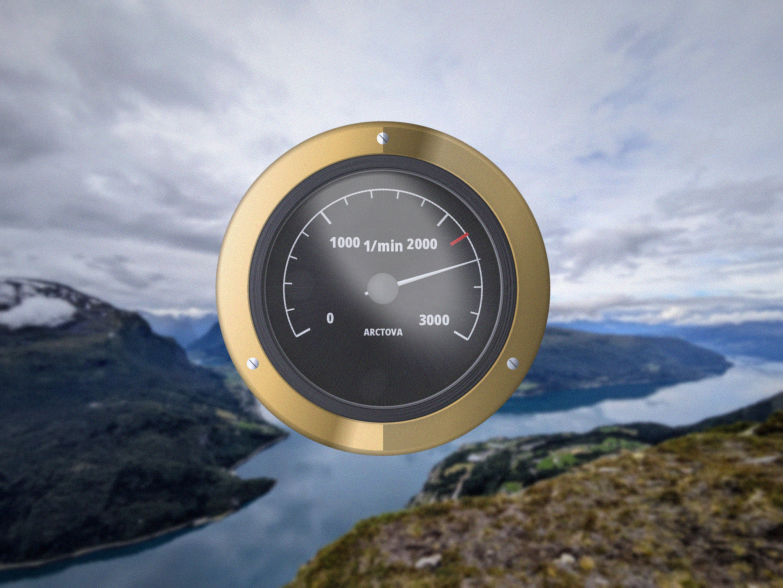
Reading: {"value": 2400, "unit": "rpm"}
